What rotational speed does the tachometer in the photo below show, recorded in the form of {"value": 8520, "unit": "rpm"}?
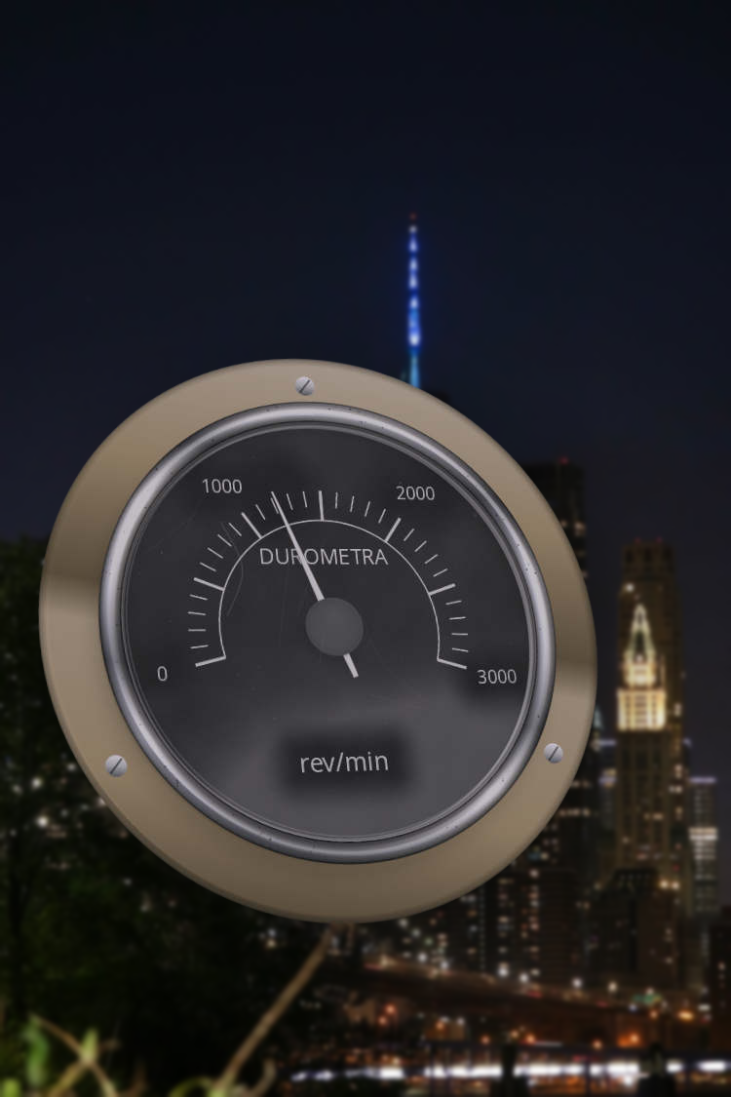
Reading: {"value": 1200, "unit": "rpm"}
